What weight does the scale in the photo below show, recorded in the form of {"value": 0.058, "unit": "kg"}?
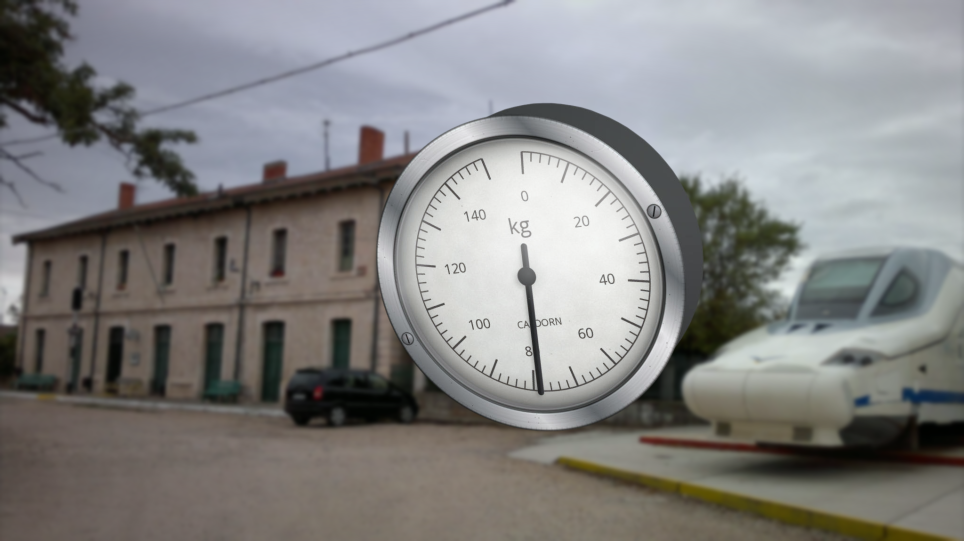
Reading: {"value": 78, "unit": "kg"}
